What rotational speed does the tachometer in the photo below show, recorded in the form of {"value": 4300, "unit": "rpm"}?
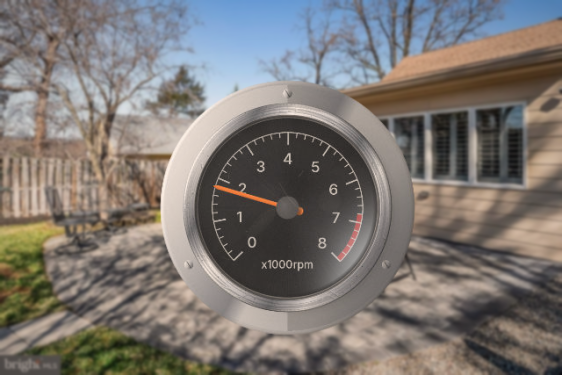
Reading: {"value": 1800, "unit": "rpm"}
